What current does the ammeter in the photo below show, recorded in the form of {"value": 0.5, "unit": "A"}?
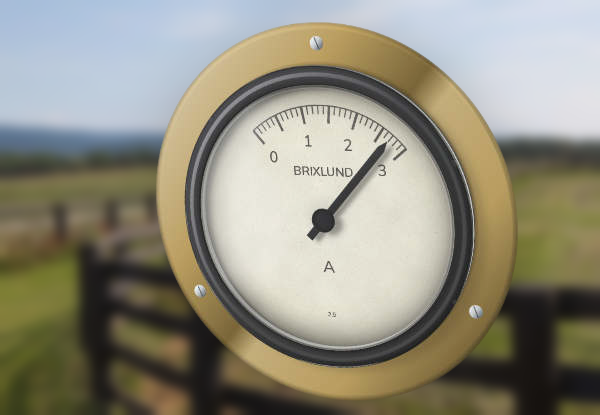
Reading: {"value": 2.7, "unit": "A"}
